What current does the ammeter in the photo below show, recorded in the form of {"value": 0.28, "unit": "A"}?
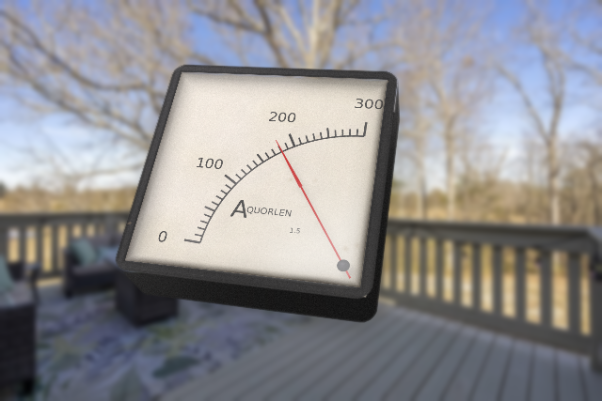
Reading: {"value": 180, "unit": "A"}
